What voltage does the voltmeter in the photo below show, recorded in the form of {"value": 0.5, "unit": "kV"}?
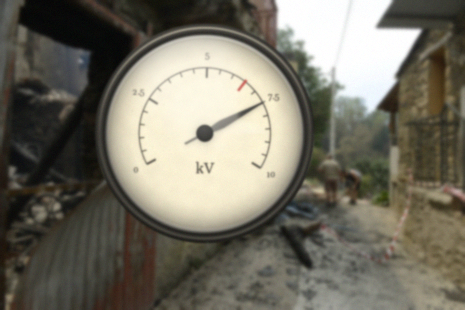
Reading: {"value": 7.5, "unit": "kV"}
